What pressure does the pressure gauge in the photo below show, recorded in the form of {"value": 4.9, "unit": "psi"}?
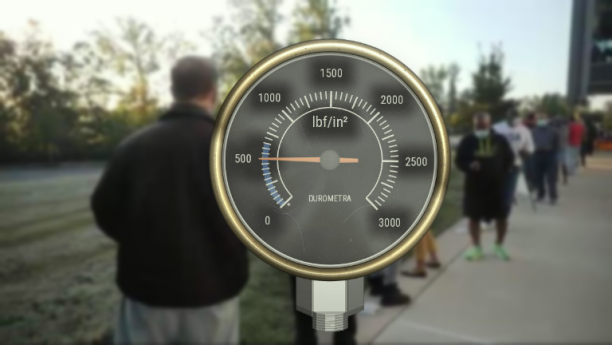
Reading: {"value": 500, "unit": "psi"}
